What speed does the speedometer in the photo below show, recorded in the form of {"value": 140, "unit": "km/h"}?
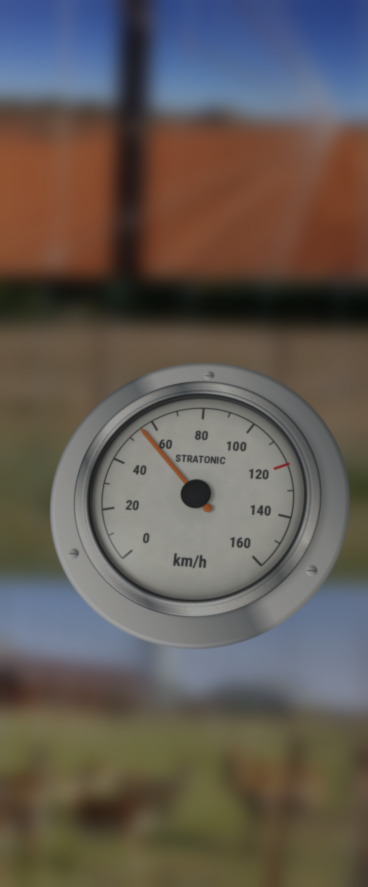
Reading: {"value": 55, "unit": "km/h"}
